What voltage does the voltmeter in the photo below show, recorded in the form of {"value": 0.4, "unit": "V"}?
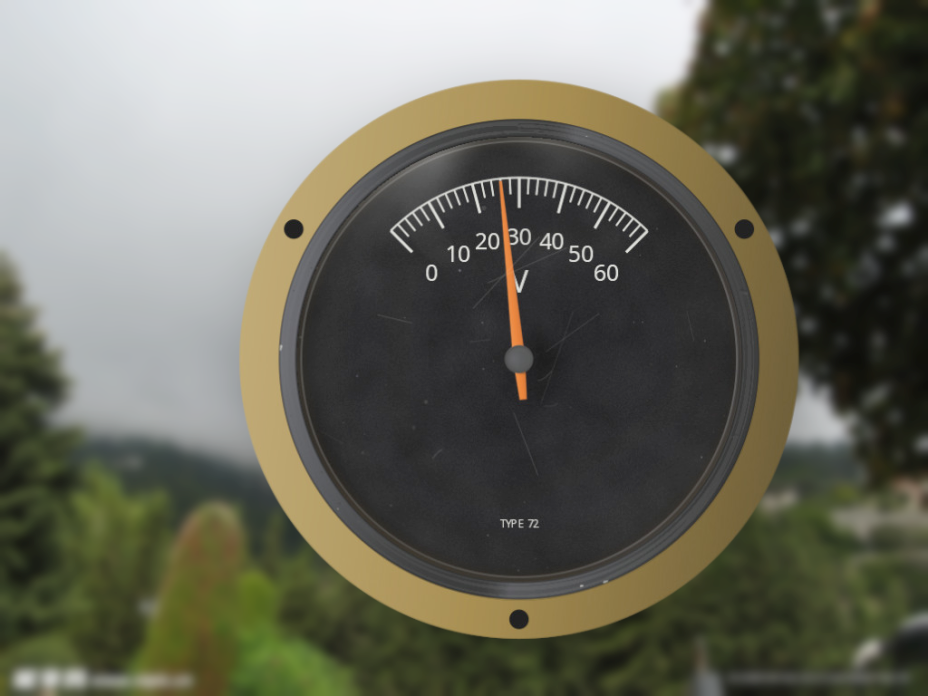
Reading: {"value": 26, "unit": "V"}
